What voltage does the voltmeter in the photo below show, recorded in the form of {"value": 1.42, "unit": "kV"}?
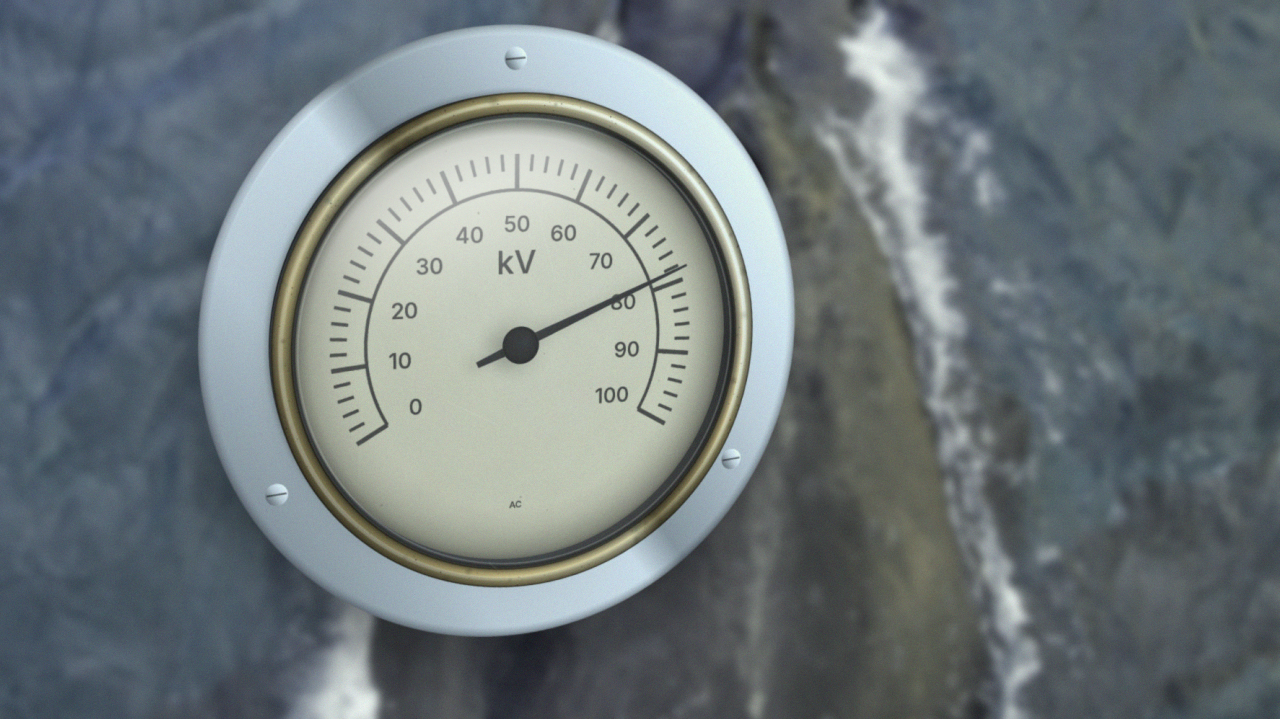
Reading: {"value": 78, "unit": "kV"}
